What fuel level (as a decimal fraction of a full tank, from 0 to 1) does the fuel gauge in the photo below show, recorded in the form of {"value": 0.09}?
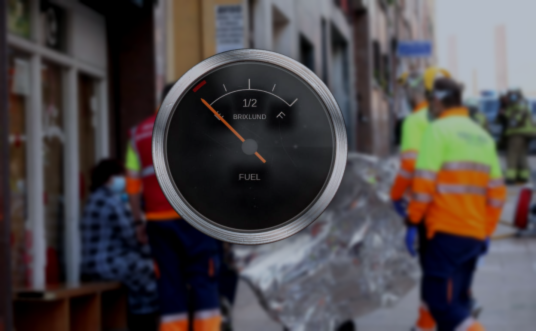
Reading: {"value": 0}
